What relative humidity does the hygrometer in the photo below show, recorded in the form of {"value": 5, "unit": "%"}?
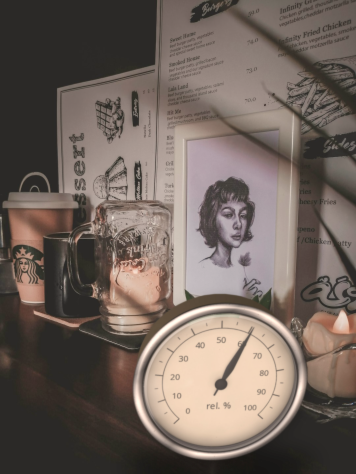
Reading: {"value": 60, "unit": "%"}
